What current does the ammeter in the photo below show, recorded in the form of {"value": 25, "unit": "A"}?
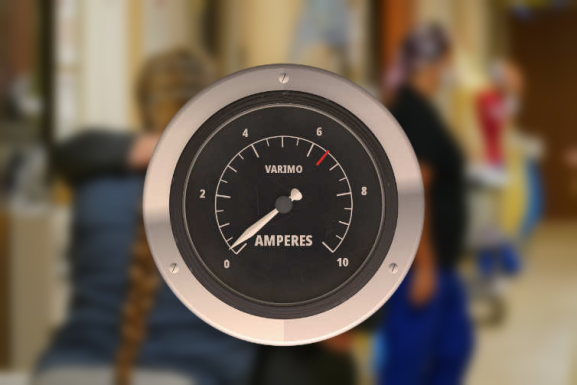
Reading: {"value": 0.25, "unit": "A"}
